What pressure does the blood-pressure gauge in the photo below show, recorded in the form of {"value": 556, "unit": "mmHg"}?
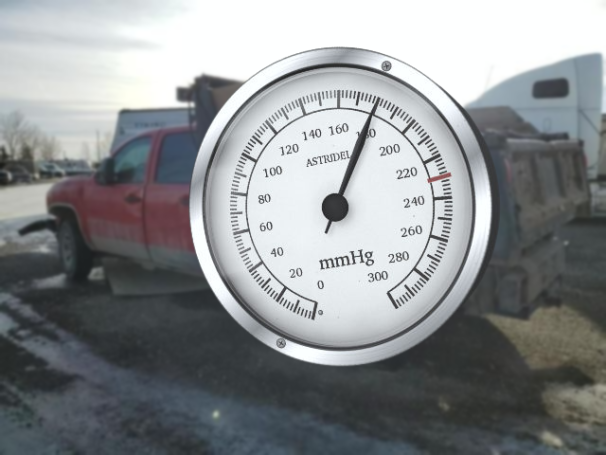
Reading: {"value": 180, "unit": "mmHg"}
